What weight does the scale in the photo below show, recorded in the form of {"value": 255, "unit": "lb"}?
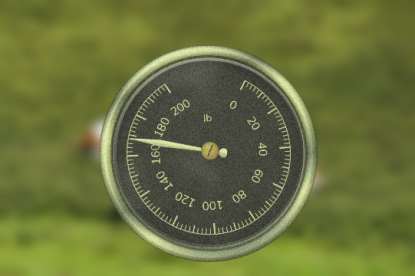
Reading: {"value": 168, "unit": "lb"}
